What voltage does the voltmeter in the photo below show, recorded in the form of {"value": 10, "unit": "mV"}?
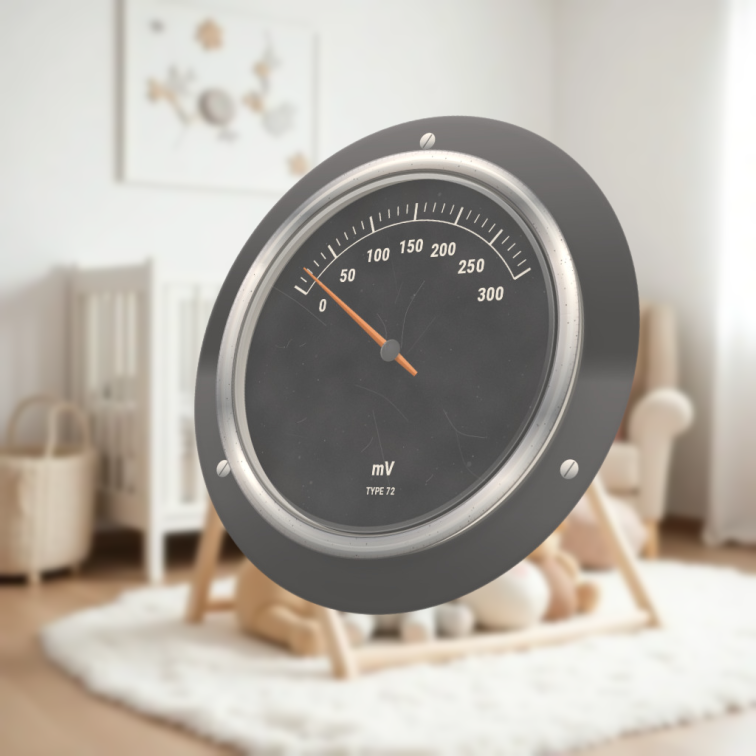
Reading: {"value": 20, "unit": "mV"}
